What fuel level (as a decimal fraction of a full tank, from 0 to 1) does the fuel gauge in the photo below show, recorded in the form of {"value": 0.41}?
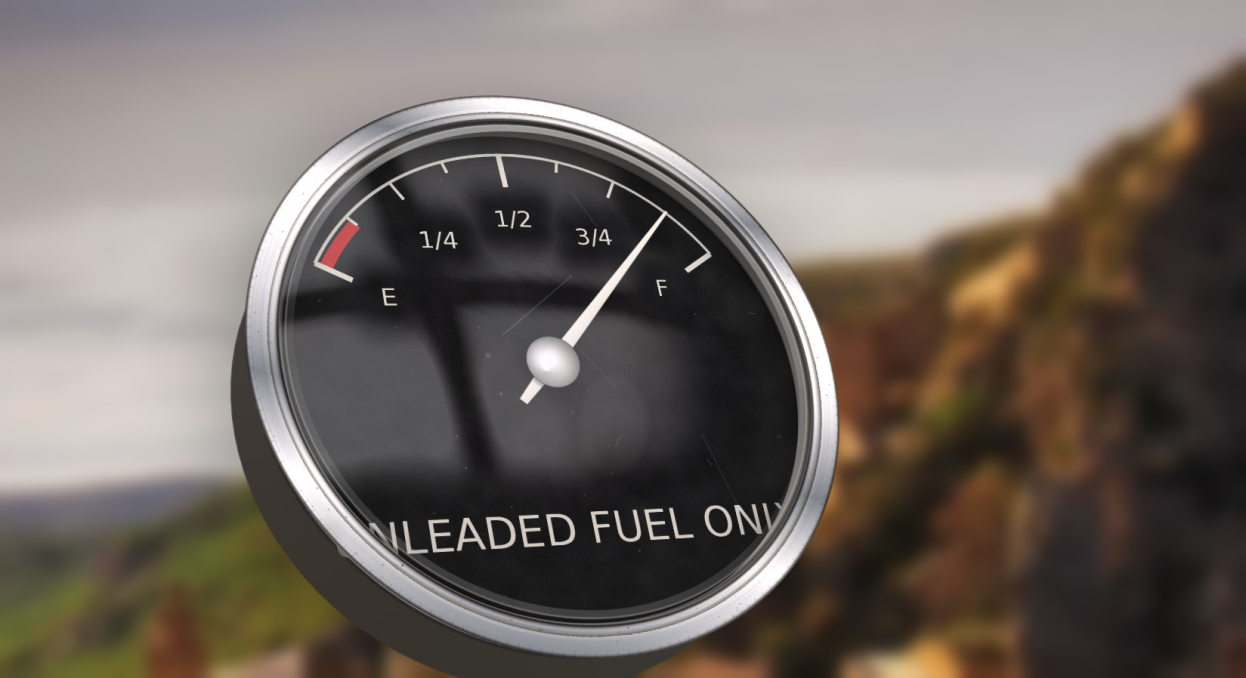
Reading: {"value": 0.875}
